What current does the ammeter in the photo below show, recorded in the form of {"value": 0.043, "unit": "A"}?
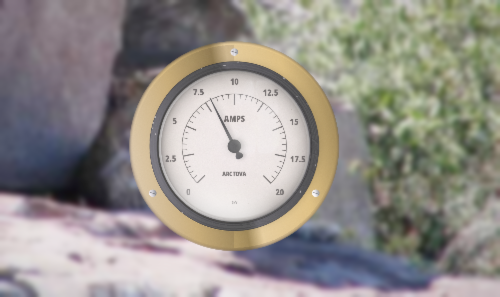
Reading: {"value": 8, "unit": "A"}
